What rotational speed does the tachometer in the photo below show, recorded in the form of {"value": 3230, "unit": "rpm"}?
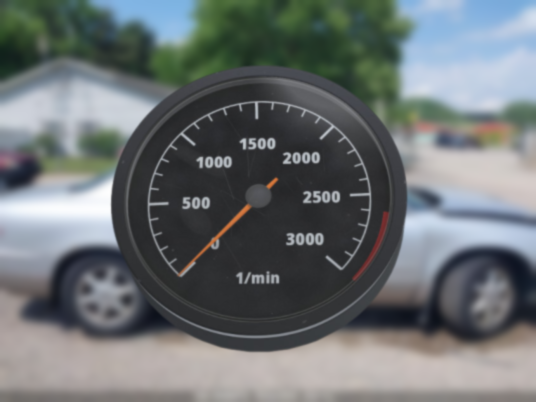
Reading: {"value": 0, "unit": "rpm"}
